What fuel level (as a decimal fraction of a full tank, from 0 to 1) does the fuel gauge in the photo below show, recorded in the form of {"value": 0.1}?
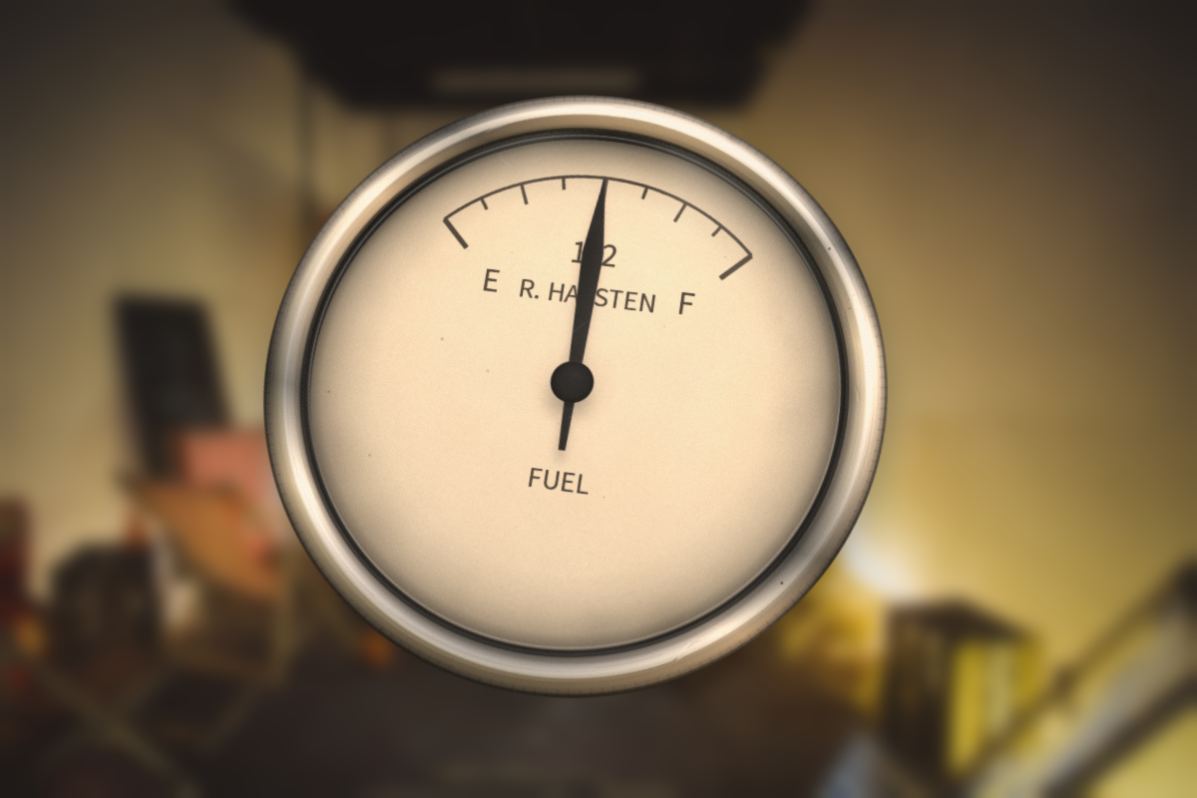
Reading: {"value": 0.5}
